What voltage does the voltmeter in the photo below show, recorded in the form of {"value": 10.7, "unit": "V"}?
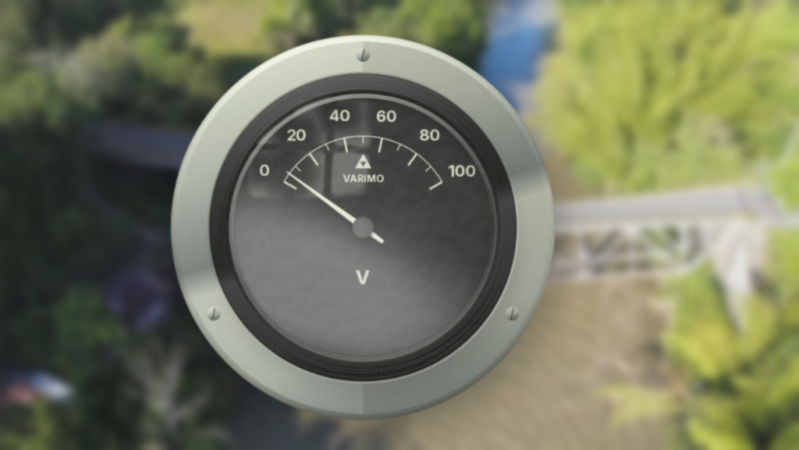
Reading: {"value": 5, "unit": "V"}
